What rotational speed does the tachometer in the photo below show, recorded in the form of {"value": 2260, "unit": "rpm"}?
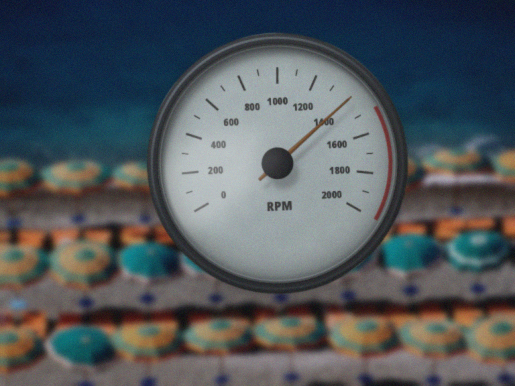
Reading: {"value": 1400, "unit": "rpm"}
